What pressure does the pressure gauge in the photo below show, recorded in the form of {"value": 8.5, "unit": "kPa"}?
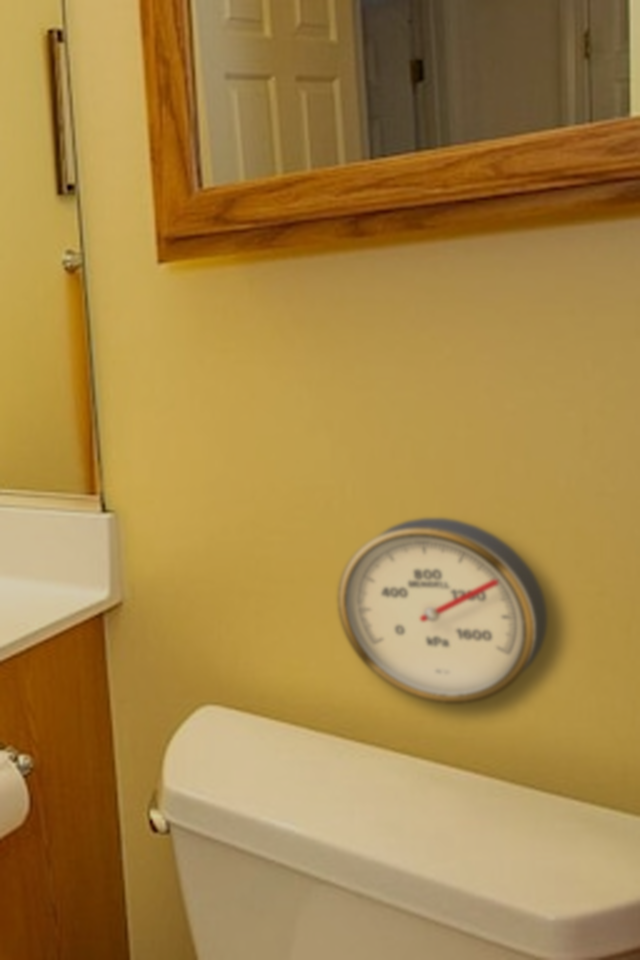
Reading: {"value": 1200, "unit": "kPa"}
